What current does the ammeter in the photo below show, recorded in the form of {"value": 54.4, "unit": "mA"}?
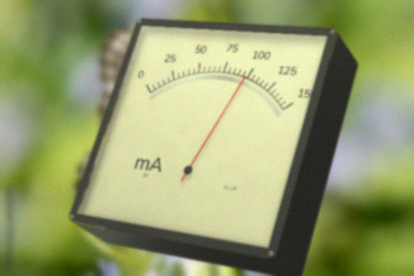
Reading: {"value": 100, "unit": "mA"}
